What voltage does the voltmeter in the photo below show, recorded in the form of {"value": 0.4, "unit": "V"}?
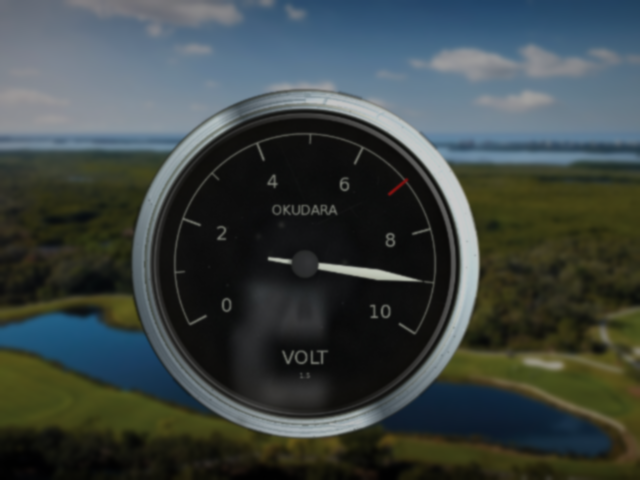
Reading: {"value": 9, "unit": "V"}
